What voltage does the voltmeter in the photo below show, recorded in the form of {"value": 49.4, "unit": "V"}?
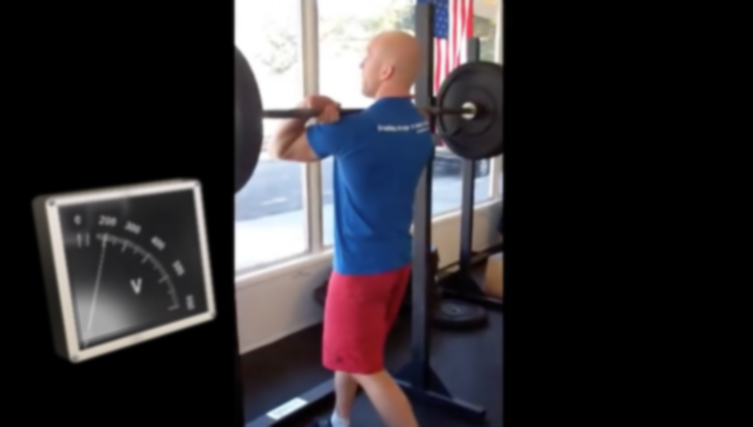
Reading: {"value": 200, "unit": "V"}
